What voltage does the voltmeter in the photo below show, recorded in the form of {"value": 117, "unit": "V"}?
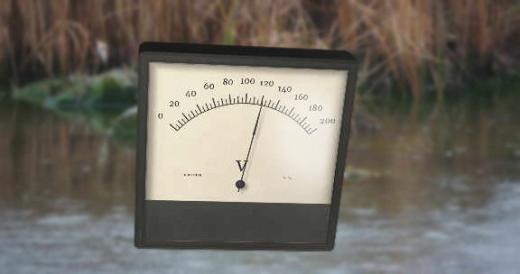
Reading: {"value": 120, "unit": "V"}
